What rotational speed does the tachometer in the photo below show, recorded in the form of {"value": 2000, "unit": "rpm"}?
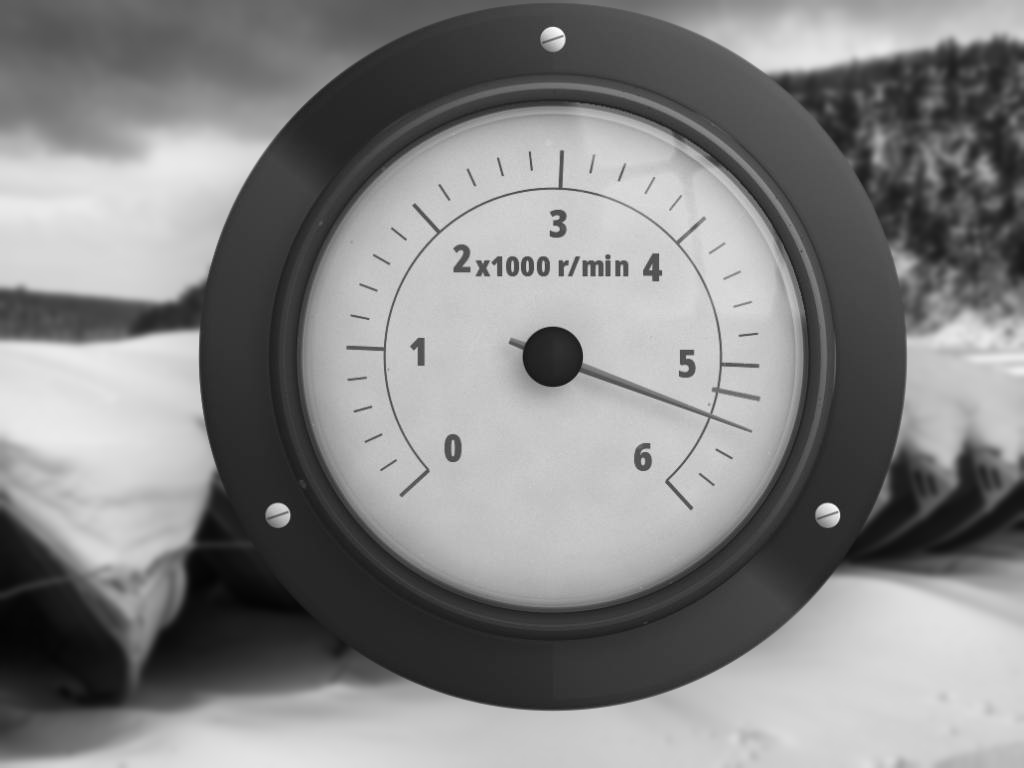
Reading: {"value": 5400, "unit": "rpm"}
